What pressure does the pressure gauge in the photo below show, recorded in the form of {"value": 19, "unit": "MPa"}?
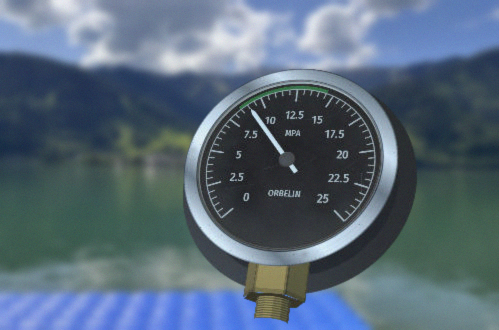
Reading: {"value": 9, "unit": "MPa"}
